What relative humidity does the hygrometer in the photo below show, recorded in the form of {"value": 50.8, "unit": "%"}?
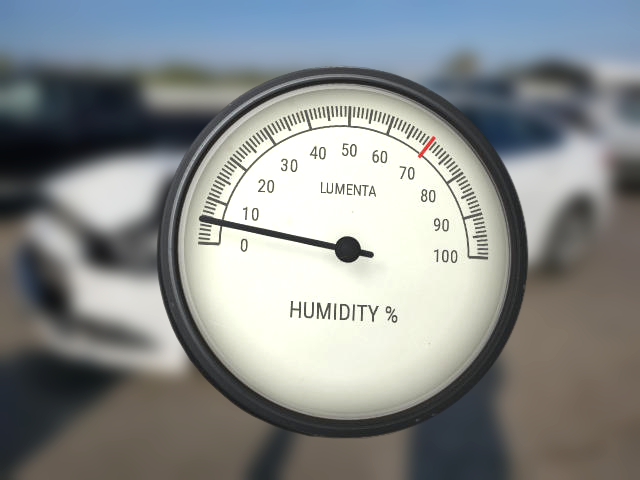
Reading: {"value": 5, "unit": "%"}
